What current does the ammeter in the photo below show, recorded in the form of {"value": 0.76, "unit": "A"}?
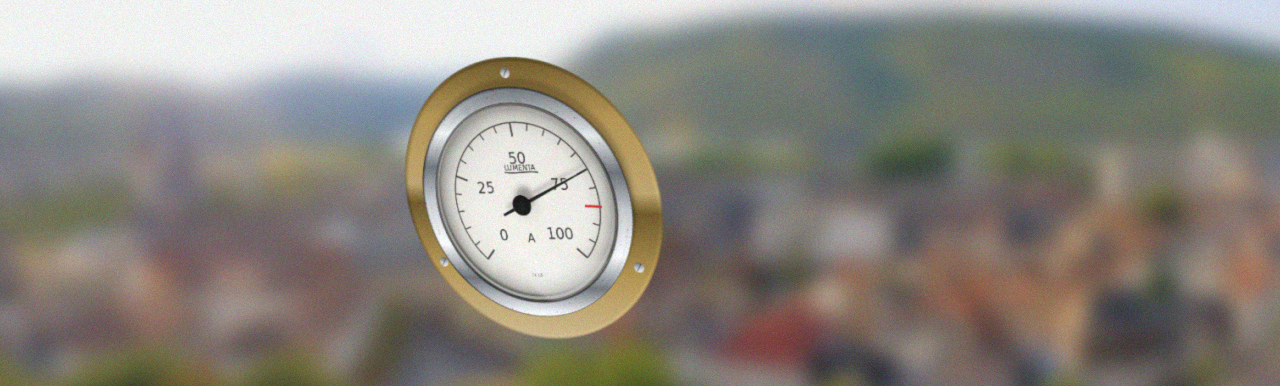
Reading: {"value": 75, "unit": "A"}
